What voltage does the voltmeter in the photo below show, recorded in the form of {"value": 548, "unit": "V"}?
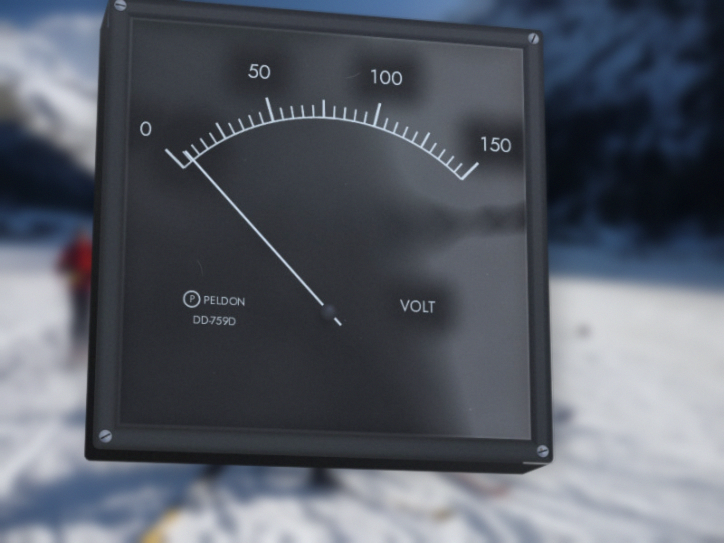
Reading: {"value": 5, "unit": "V"}
